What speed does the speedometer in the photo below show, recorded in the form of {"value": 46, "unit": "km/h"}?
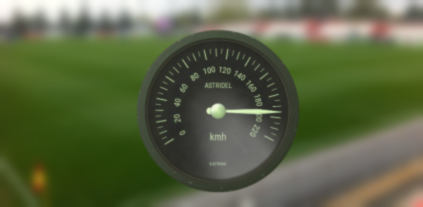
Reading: {"value": 195, "unit": "km/h"}
